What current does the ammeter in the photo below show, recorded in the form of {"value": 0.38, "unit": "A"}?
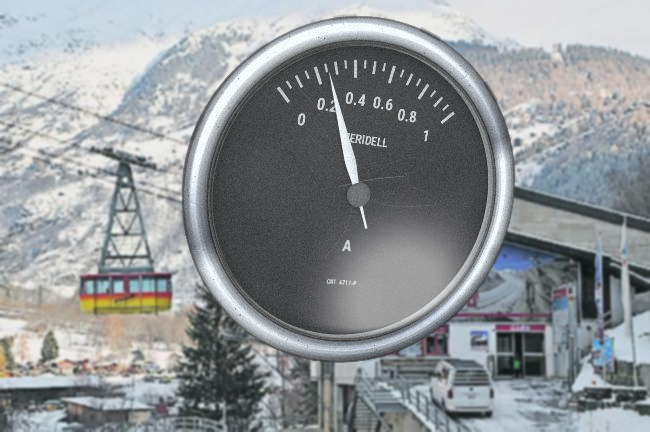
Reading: {"value": 0.25, "unit": "A"}
